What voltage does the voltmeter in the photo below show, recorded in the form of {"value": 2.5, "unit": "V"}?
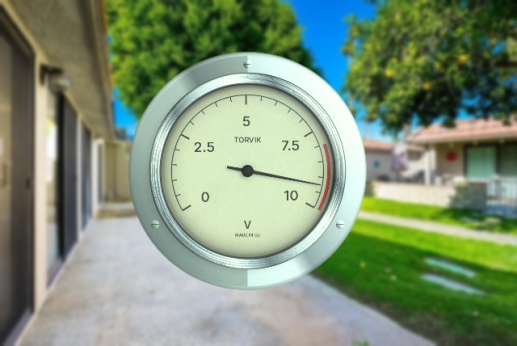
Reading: {"value": 9.25, "unit": "V"}
